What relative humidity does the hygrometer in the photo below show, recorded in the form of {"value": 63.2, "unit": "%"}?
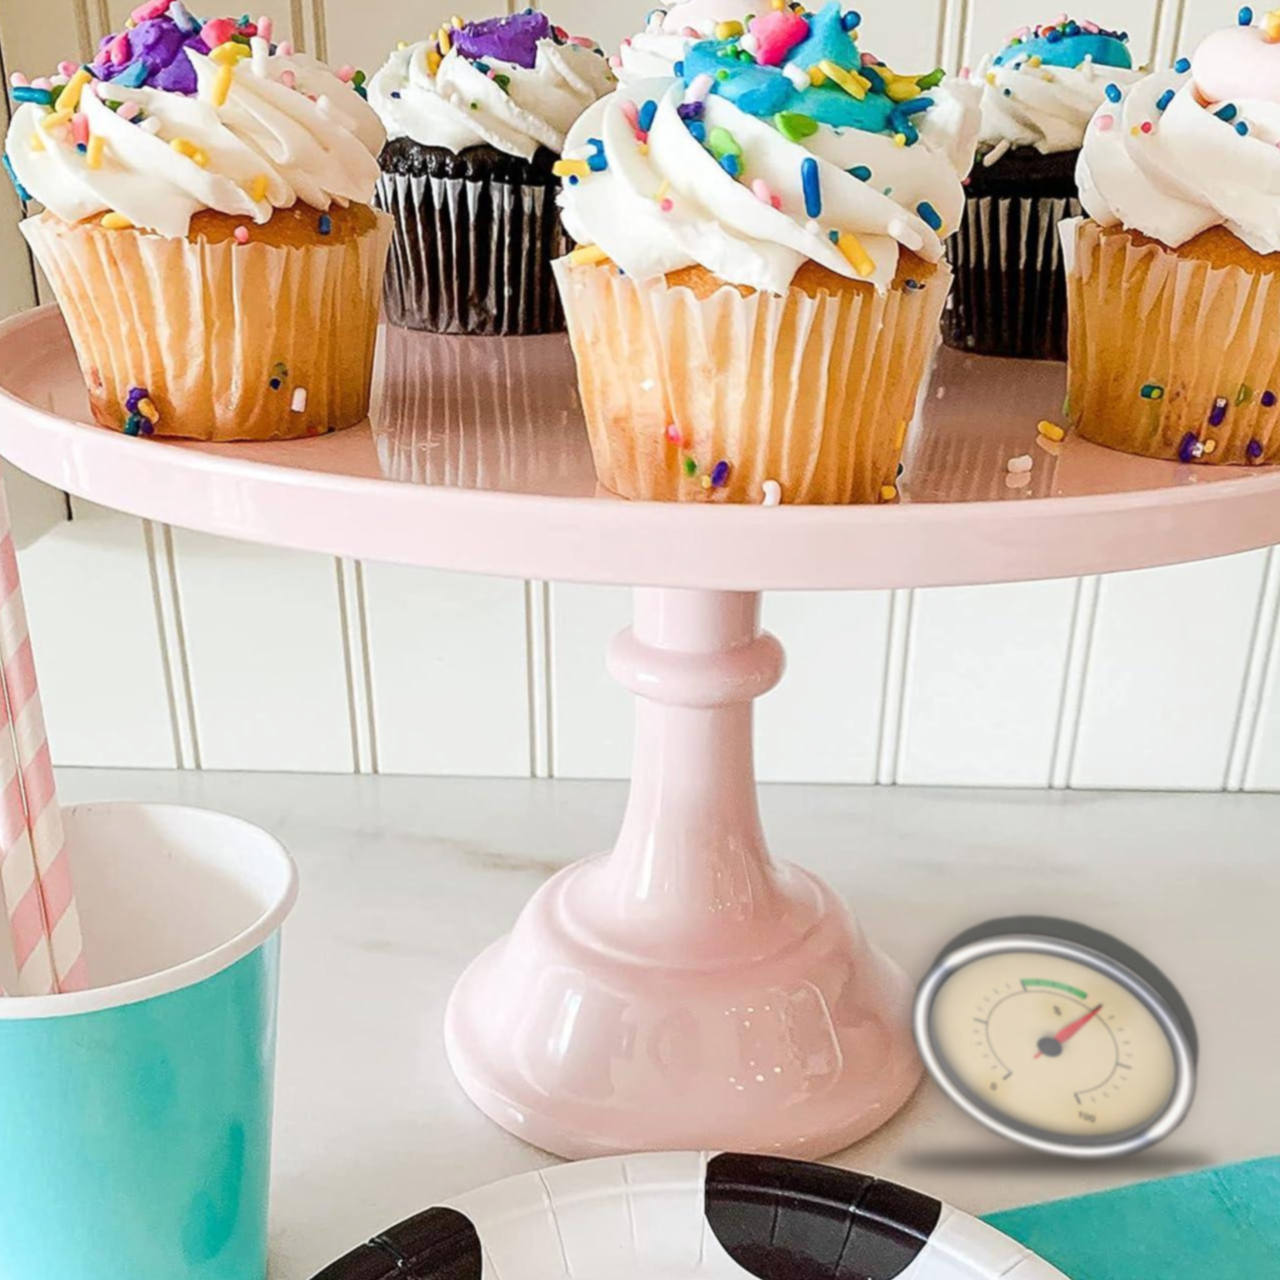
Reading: {"value": 60, "unit": "%"}
